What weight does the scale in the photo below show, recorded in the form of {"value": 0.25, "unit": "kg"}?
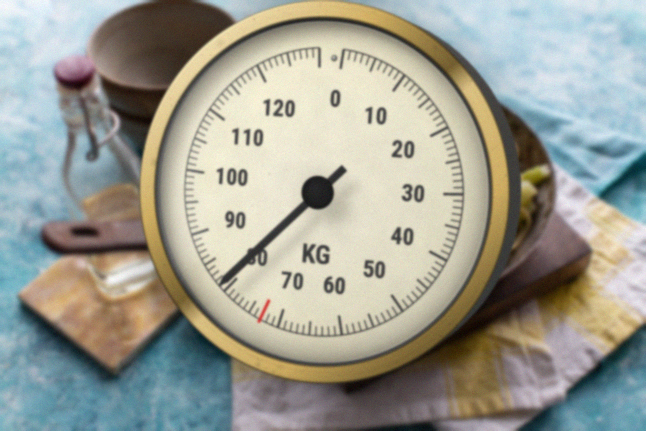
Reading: {"value": 81, "unit": "kg"}
